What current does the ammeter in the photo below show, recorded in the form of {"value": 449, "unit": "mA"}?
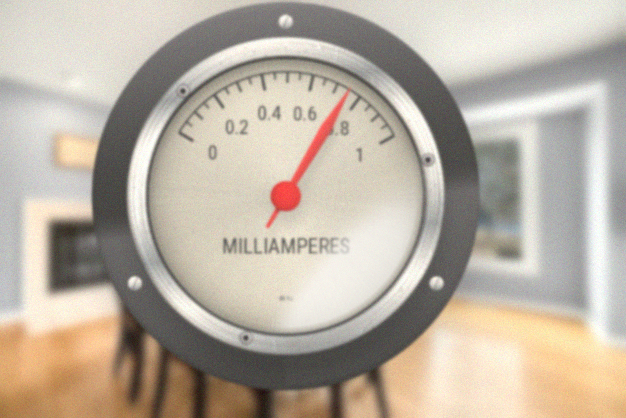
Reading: {"value": 0.75, "unit": "mA"}
